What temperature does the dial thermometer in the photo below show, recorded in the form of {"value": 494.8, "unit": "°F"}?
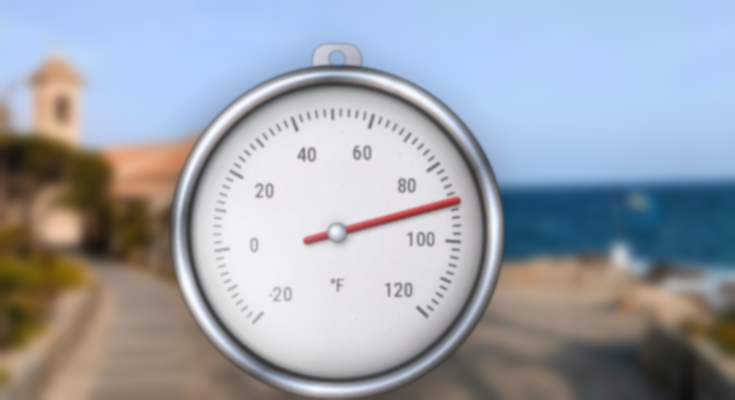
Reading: {"value": 90, "unit": "°F"}
